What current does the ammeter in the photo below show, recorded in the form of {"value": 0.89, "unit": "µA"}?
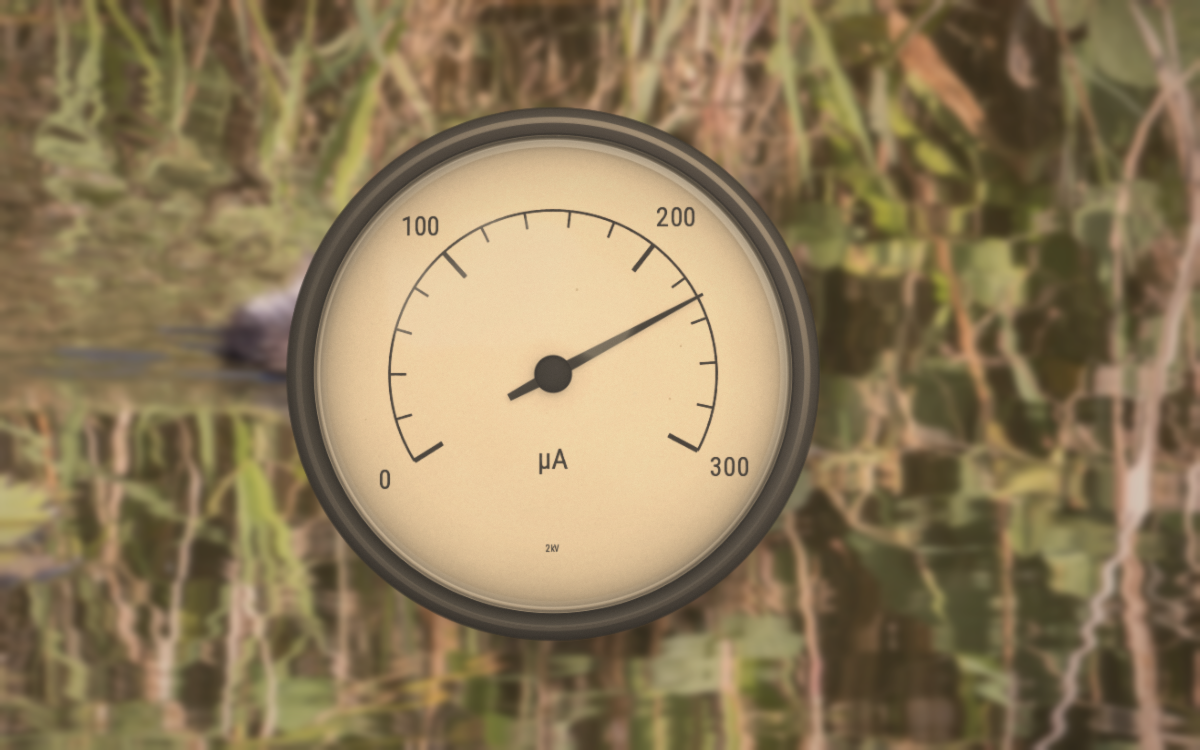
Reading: {"value": 230, "unit": "µA"}
